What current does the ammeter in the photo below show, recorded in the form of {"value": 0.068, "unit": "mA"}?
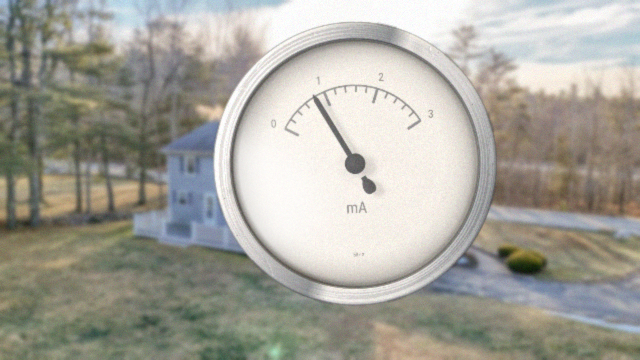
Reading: {"value": 0.8, "unit": "mA"}
